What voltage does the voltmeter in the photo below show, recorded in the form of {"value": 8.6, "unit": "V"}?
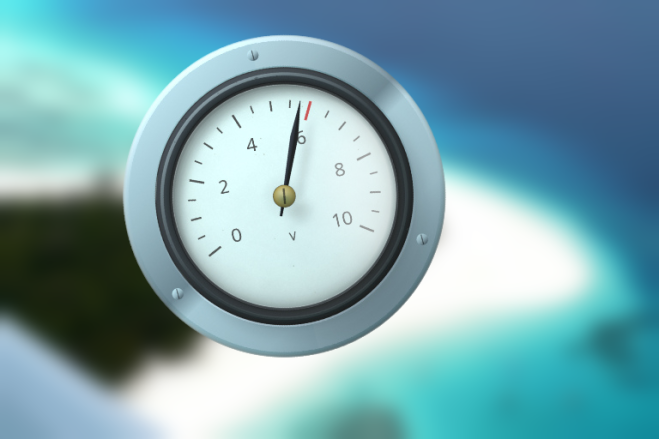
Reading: {"value": 5.75, "unit": "V"}
